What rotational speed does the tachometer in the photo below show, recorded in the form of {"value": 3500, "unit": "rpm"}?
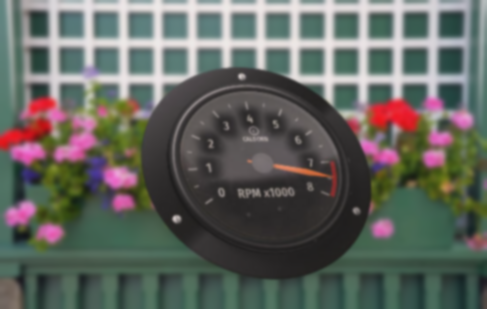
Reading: {"value": 7500, "unit": "rpm"}
